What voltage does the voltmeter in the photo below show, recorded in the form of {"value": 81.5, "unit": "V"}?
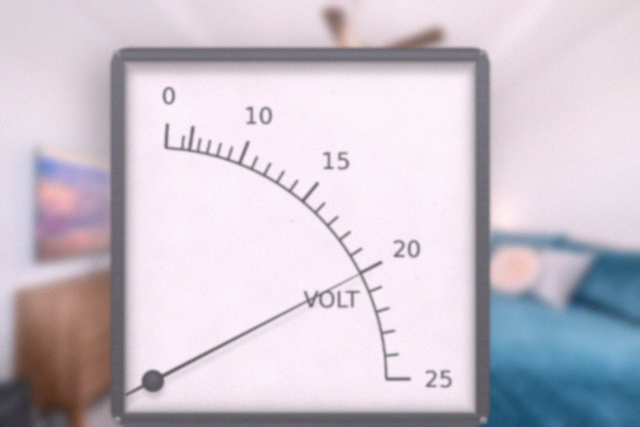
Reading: {"value": 20, "unit": "V"}
